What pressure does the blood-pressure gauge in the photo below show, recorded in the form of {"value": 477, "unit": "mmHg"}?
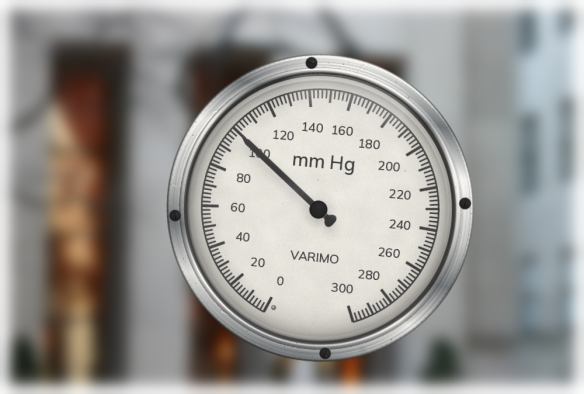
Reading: {"value": 100, "unit": "mmHg"}
